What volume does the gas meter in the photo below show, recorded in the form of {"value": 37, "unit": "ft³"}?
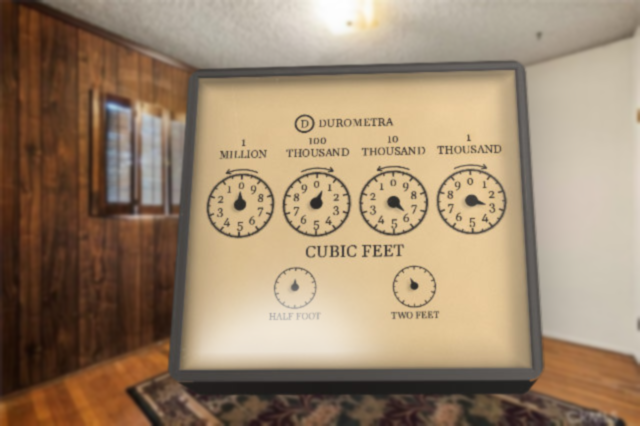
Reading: {"value": 6300, "unit": "ft³"}
